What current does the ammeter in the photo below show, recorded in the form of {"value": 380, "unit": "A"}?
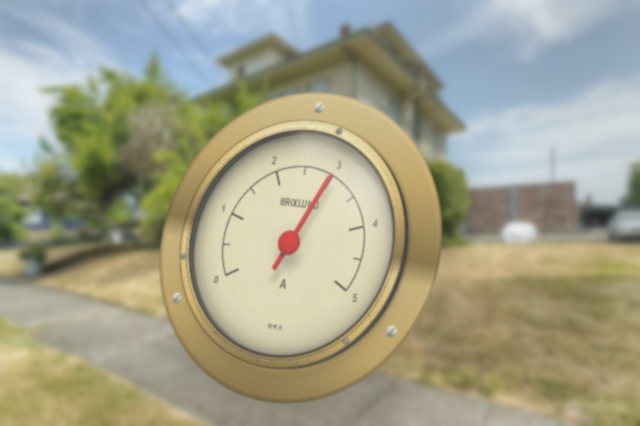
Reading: {"value": 3, "unit": "A"}
